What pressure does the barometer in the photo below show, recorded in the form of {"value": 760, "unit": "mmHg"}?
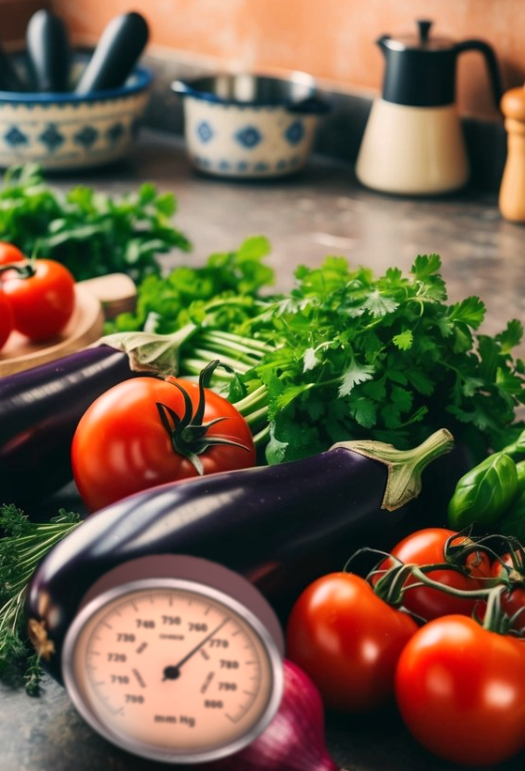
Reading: {"value": 765, "unit": "mmHg"}
